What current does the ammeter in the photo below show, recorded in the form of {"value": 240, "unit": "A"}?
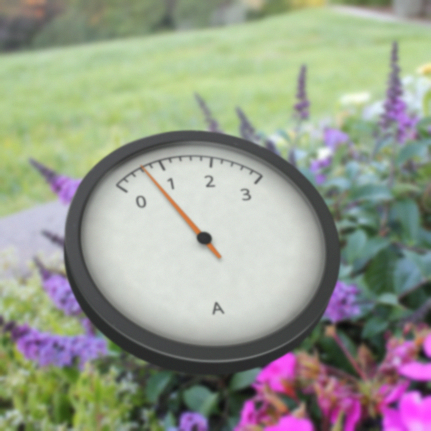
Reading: {"value": 0.6, "unit": "A"}
